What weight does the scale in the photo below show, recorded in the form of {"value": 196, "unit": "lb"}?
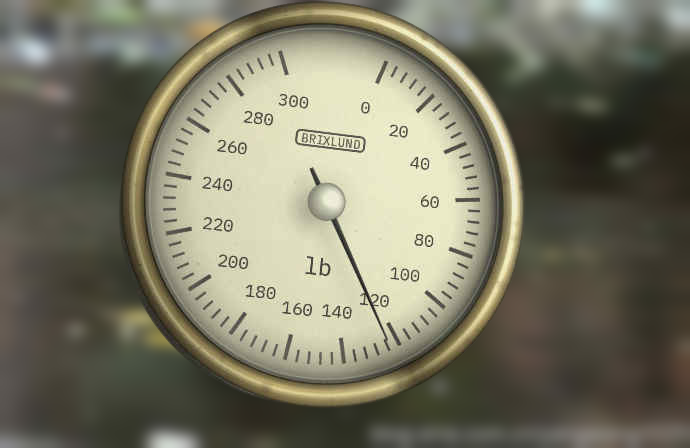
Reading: {"value": 124, "unit": "lb"}
